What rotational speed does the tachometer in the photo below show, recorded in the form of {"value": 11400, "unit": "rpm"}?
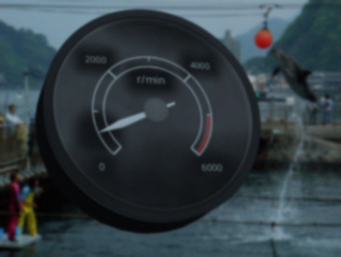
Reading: {"value": 500, "unit": "rpm"}
